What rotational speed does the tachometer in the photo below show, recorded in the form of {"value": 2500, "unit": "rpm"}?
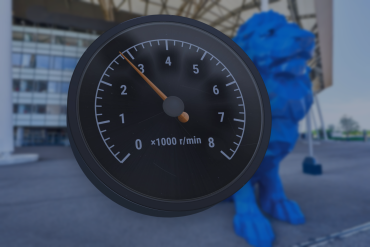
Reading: {"value": 2800, "unit": "rpm"}
